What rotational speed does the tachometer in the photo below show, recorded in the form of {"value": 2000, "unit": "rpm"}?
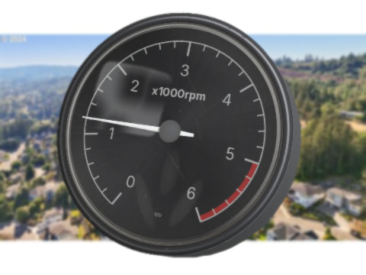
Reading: {"value": 1200, "unit": "rpm"}
